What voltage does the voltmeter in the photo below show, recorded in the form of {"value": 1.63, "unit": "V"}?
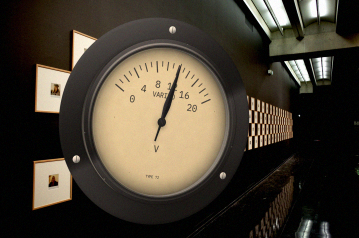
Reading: {"value": 12, "unit": "V"}
